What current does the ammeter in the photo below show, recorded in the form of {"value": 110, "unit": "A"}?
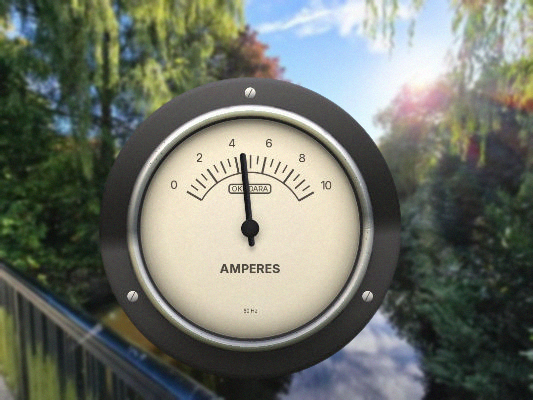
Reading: {"value": 4.5, "unit": "A"}
